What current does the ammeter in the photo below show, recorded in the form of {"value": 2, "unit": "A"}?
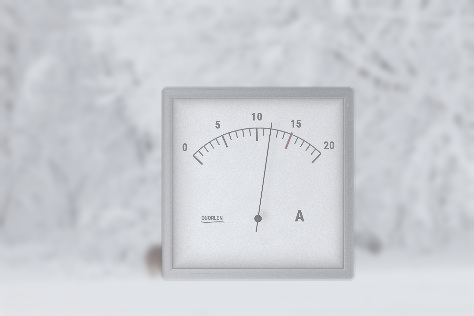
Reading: {"value": 12, "unit": "A"}
